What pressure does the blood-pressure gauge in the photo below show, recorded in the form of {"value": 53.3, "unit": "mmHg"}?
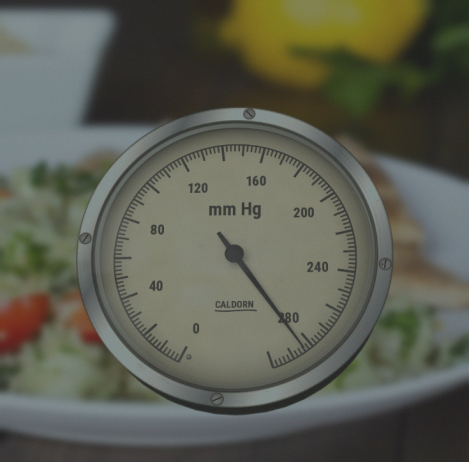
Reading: {"value": 284, "unit": "mmHg"}
